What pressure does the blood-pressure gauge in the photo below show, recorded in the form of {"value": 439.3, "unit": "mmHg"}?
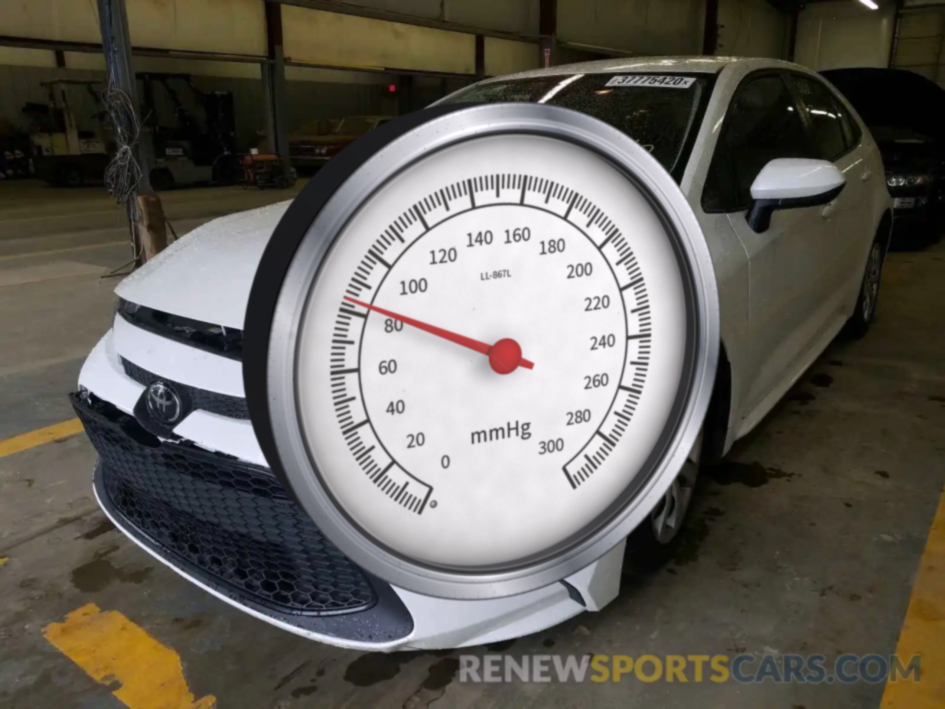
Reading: {"value": 84, "unit": "mmHg"}
